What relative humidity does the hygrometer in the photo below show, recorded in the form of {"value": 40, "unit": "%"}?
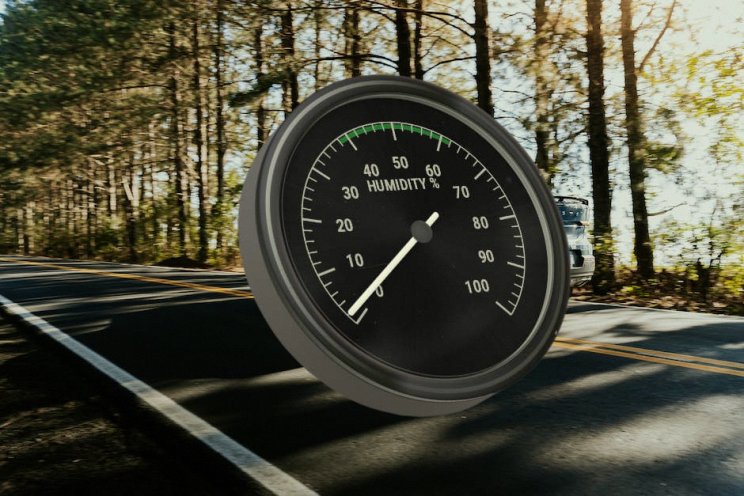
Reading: {"value": 2, "unit": "%"}
